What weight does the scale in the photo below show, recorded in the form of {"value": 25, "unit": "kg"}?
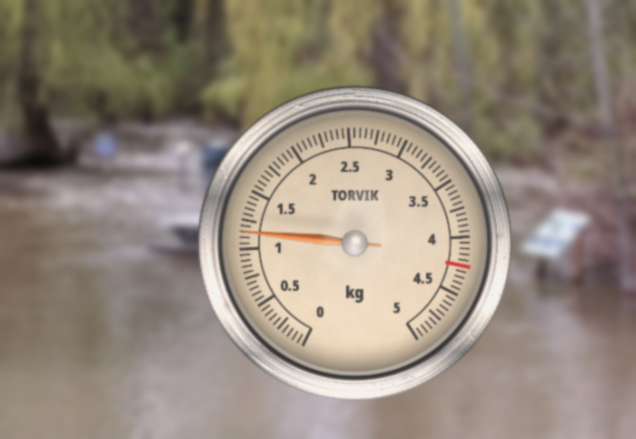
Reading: {"value": 1.15, "unit": "kg"}
